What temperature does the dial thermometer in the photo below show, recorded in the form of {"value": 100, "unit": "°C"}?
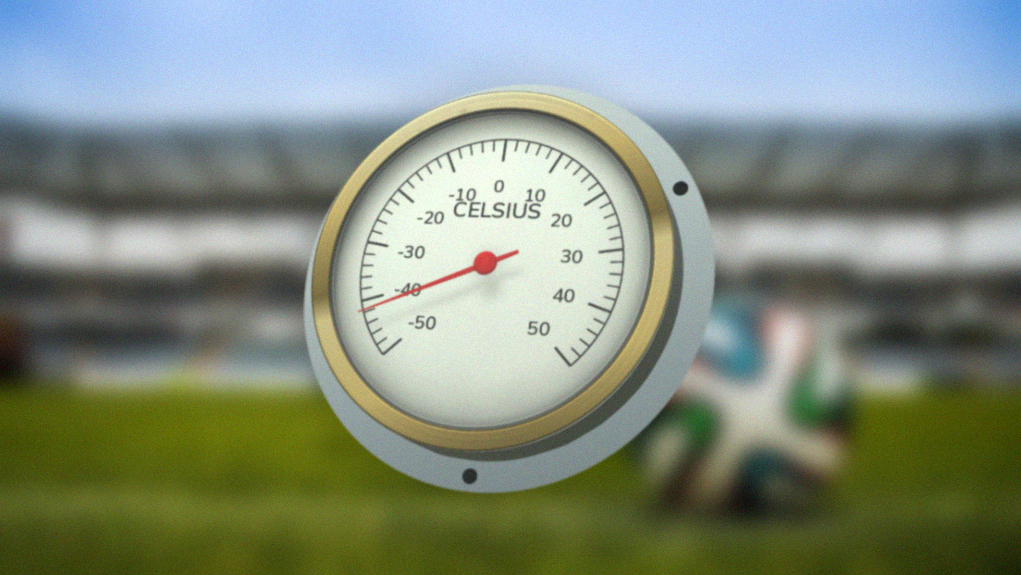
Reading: {"value": -42, "unit": "°C"}
